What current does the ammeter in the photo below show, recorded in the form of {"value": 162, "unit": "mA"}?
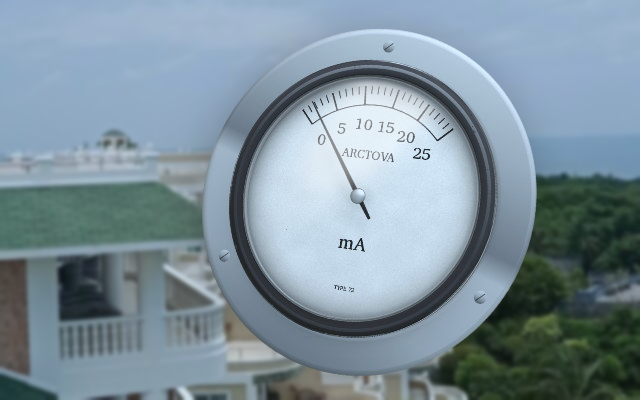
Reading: {"value": 2, "unit": "mA"}
